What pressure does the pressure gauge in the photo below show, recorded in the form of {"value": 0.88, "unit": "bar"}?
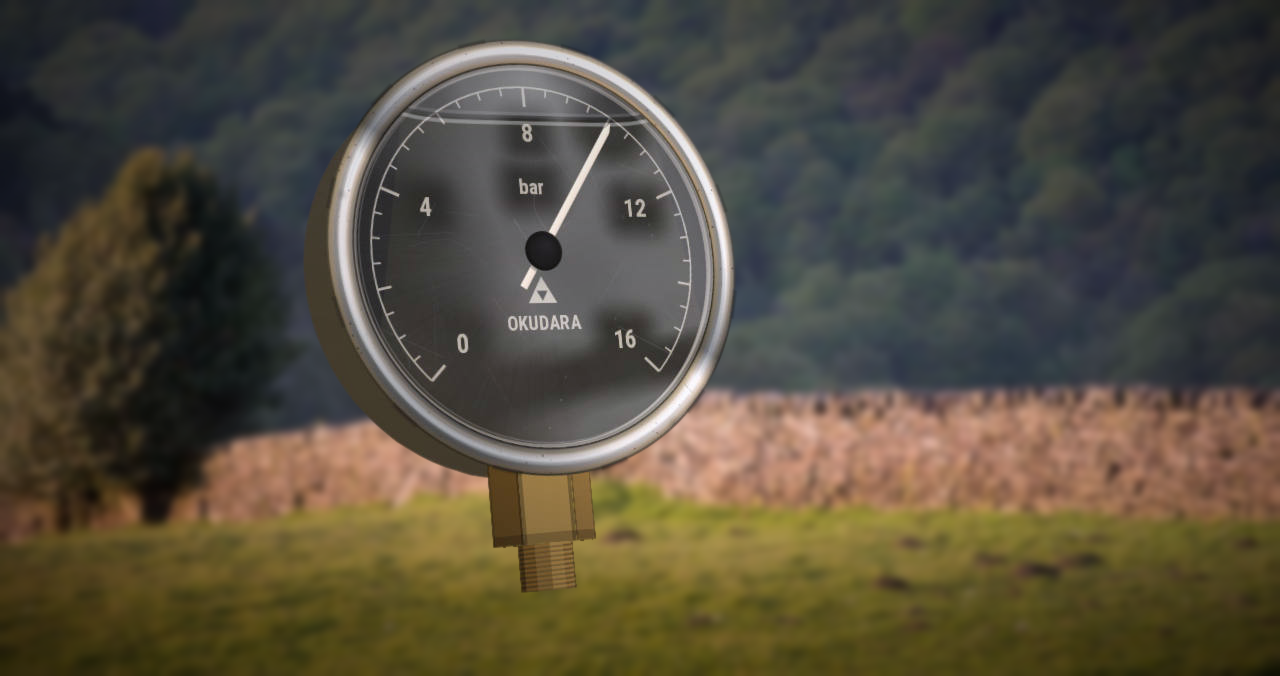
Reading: {"value": 10, "unit": "bar"}
